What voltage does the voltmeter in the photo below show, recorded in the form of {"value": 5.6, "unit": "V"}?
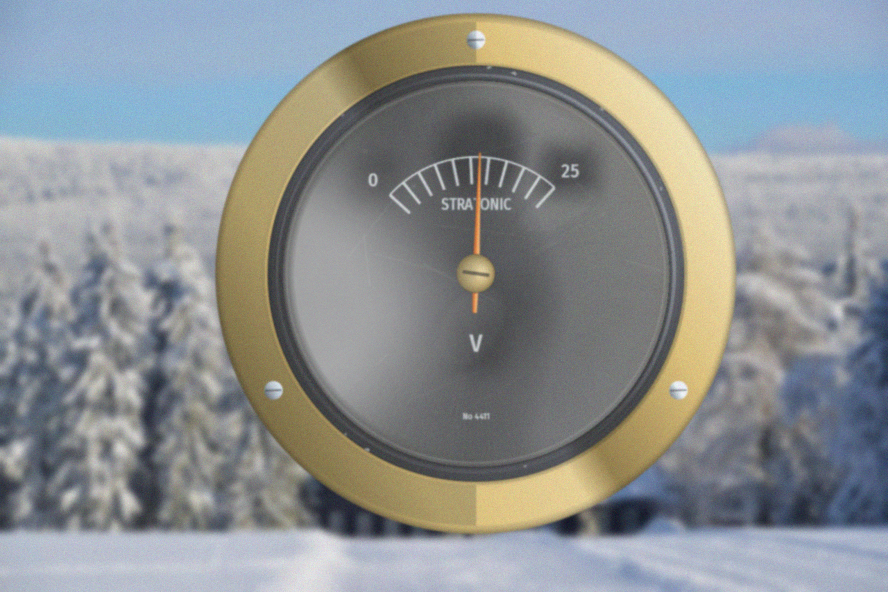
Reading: {"value": 13.75, "unit": "V"}
